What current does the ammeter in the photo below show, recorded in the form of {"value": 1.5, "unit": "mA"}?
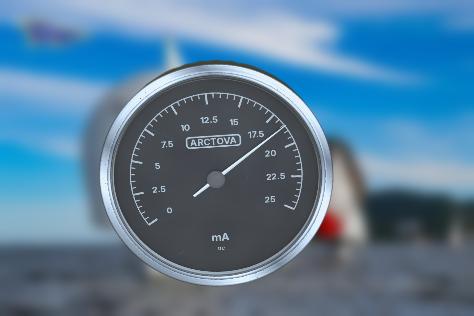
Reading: {"value": 18.5, "unit": "mA"}
